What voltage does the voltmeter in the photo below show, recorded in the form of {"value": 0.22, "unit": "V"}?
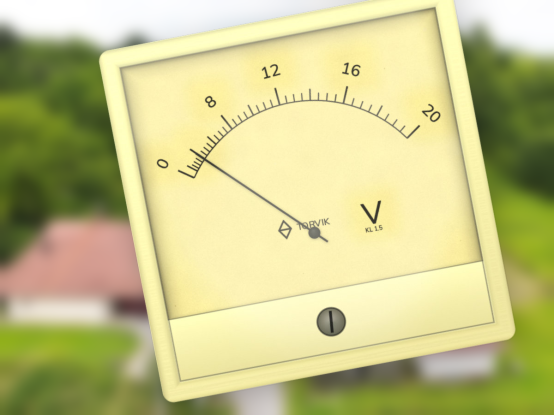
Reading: {"value": 4, "unit": "V"}
